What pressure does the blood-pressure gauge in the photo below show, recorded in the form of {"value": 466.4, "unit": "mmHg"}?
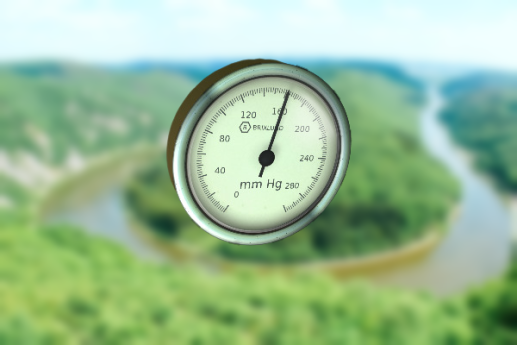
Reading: {"value": 160, "unit": "mmHg"}
